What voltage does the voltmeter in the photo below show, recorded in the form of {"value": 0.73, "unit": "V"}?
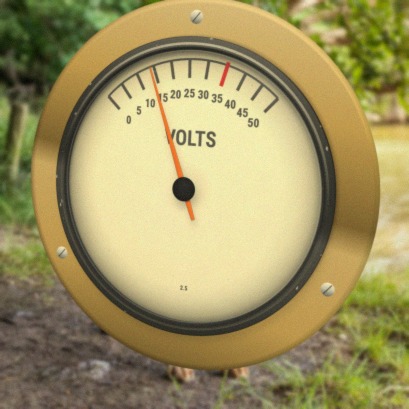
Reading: {"value": 15, "unit": "V"}
